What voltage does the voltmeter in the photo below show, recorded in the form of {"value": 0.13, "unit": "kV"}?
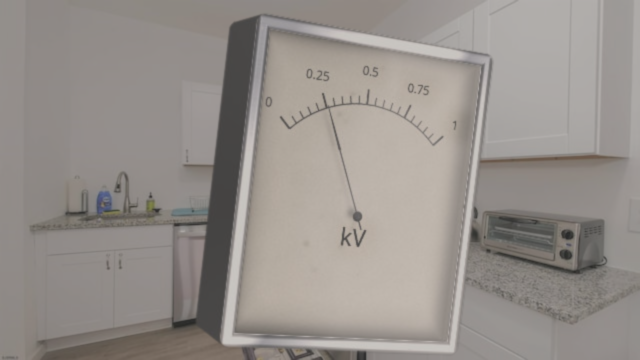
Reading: {"value": 0.25, "unit": "kV"}
